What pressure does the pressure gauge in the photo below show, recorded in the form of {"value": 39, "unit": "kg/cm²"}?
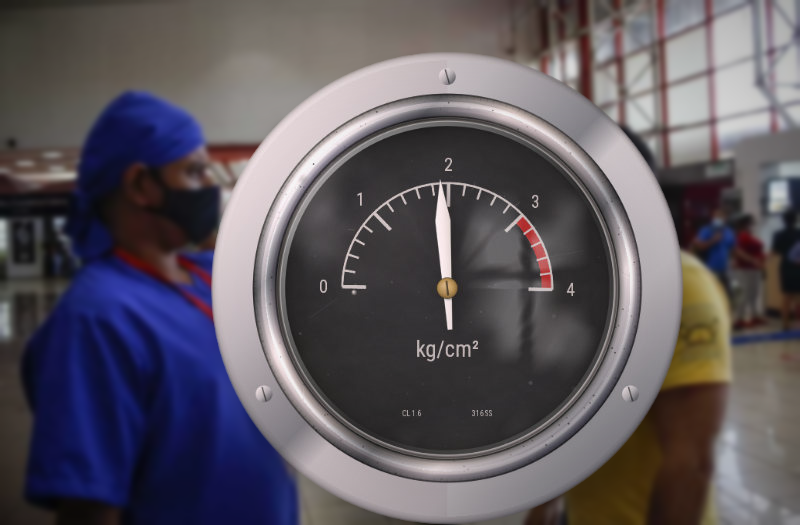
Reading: {"value": 1.9, "unit": "kg/cm²"}
